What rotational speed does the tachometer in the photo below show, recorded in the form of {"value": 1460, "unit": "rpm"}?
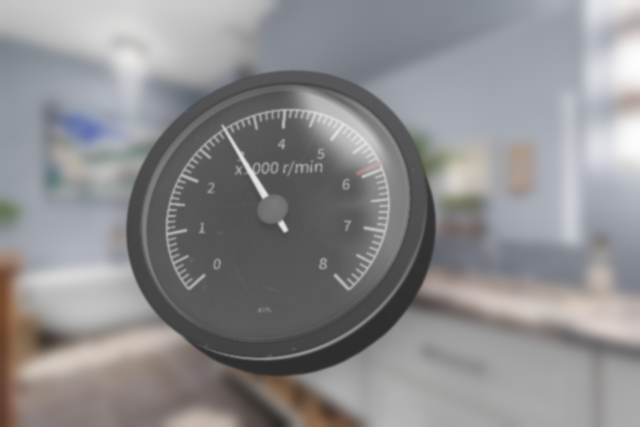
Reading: {"value": 3000, "unit": "rpm"}
